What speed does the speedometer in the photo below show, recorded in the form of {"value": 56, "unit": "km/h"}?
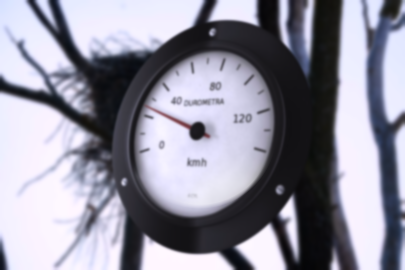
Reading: {"value": 25, "unit": "km/h"}
